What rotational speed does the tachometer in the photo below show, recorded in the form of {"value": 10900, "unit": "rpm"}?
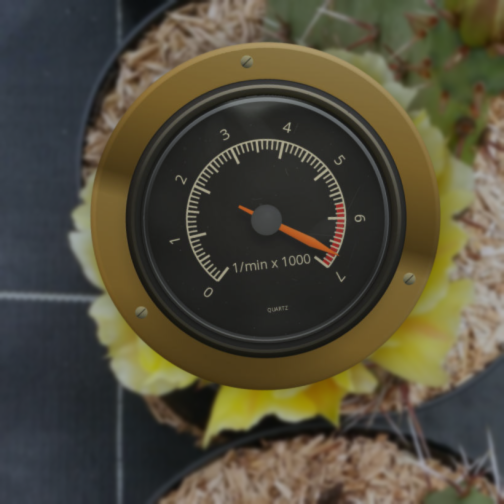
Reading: {"value": 6700, "unit": "rpm"}
